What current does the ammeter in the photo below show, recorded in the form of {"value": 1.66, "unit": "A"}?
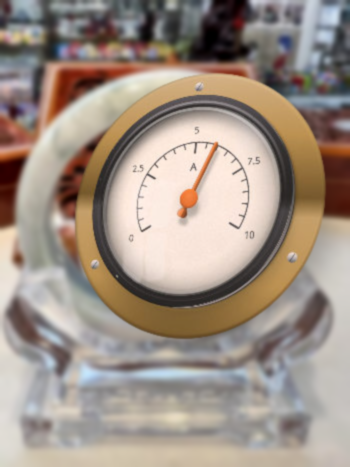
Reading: {"value": 6, "unit": "A"}
